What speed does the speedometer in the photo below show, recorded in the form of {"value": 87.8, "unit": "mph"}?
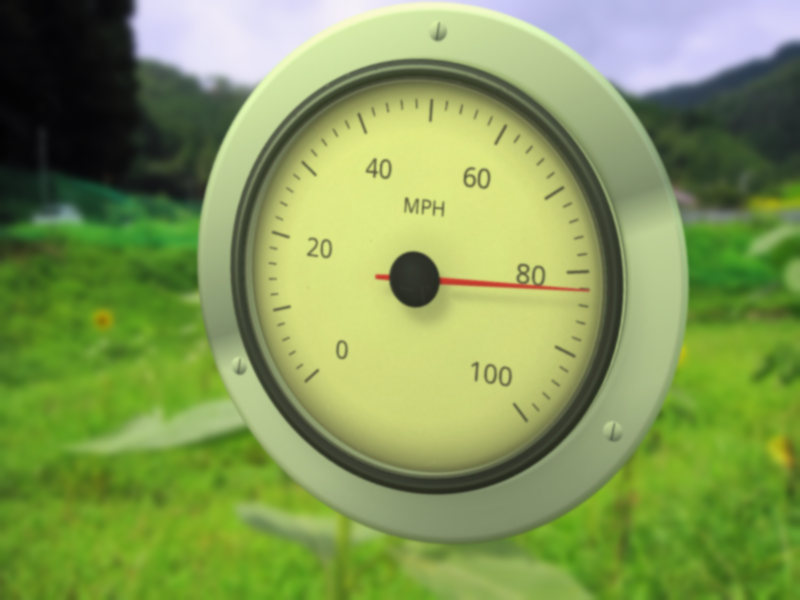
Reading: {"value": 82, "unit": "mph"}
